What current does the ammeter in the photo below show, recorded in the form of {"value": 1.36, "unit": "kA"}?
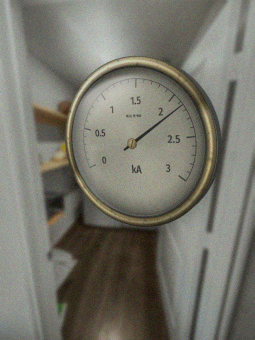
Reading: {"value": 2.15, "unit": "kA"}
